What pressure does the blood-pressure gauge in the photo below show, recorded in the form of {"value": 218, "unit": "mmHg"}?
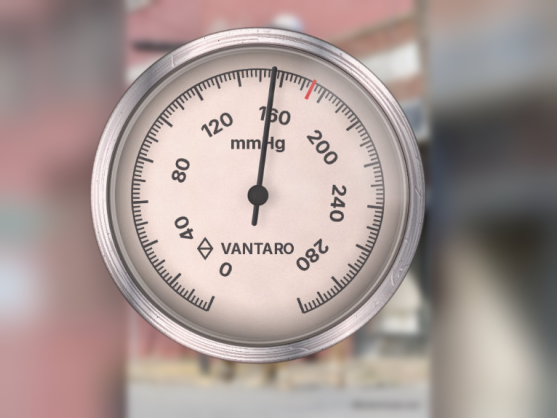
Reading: {"value": 156, "unit": "mmHg"}
